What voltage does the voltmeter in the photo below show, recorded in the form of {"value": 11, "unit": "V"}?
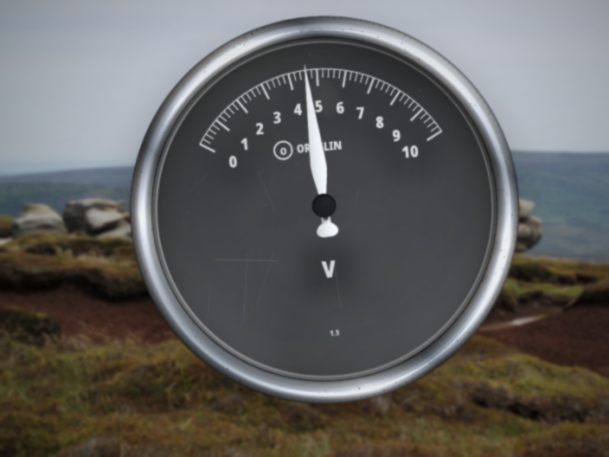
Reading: {"value": 4.6, "unit": "V"}
